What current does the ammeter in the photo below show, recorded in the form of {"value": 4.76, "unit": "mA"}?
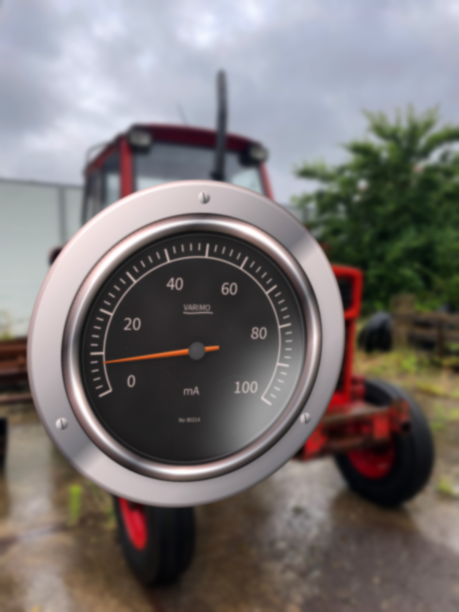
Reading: {"value": 8, "unit": "mA"}
